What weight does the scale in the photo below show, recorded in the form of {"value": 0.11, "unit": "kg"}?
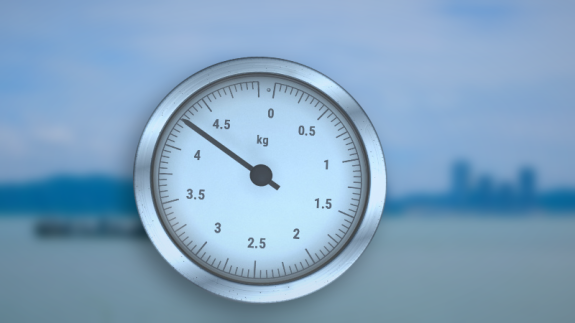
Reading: {"value": 4.25, "unit": "kg"}
